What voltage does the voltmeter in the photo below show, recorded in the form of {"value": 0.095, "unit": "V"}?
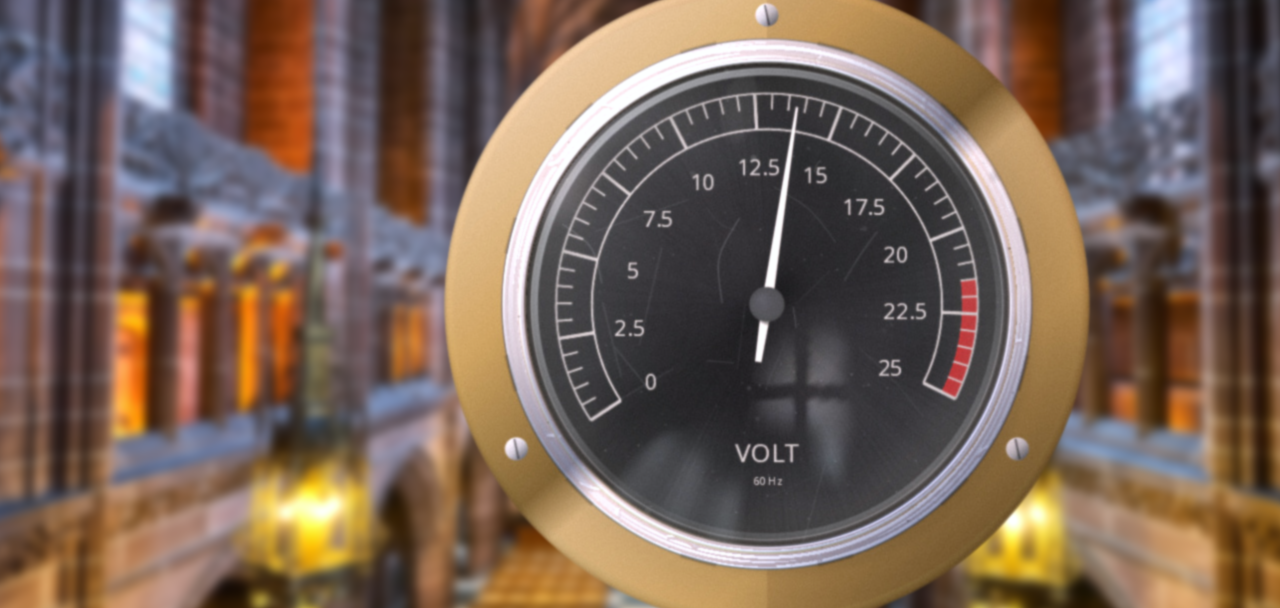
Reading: {"value": 13.75, "unit": "V"}
